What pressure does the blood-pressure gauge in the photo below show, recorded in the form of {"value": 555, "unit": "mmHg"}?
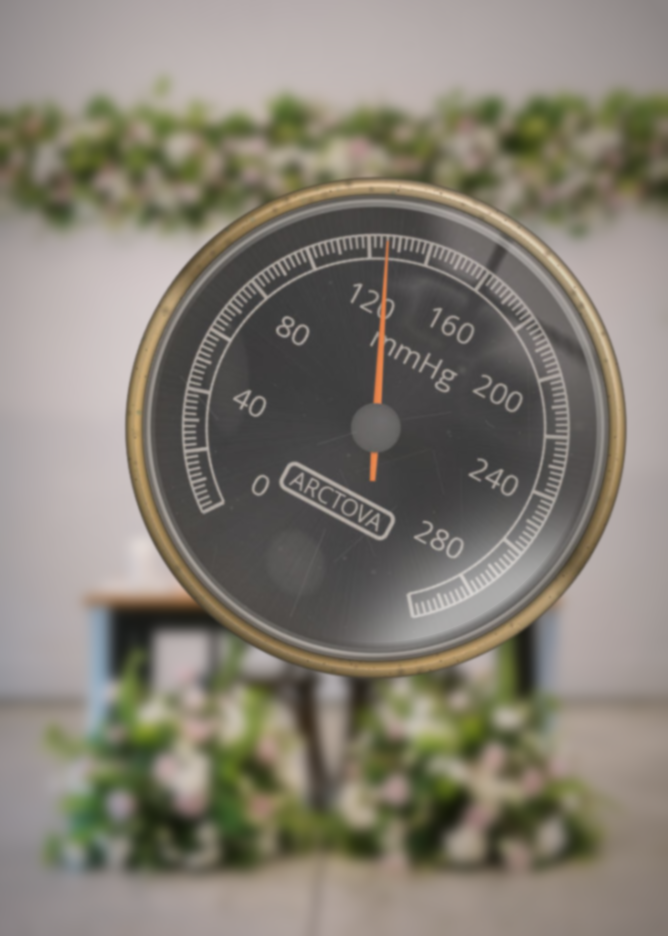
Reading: {"value": 126, "unit": "mmHg"}
